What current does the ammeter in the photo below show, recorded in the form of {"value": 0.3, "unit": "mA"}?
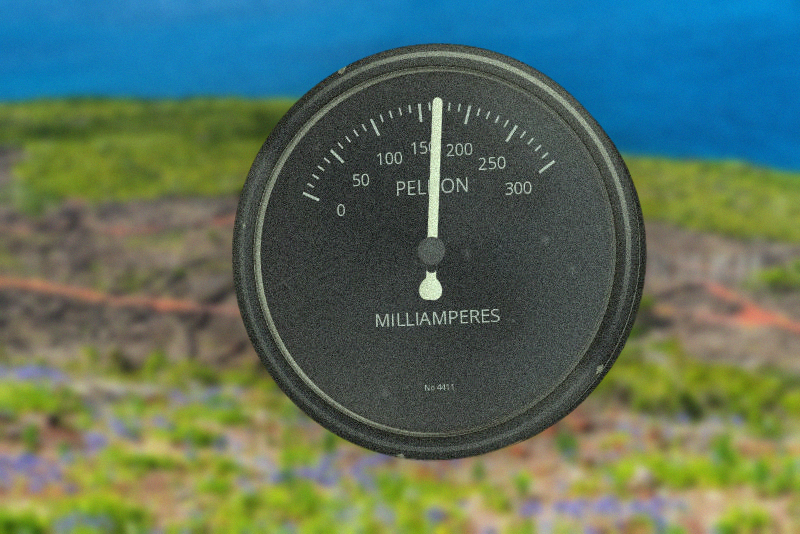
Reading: {"value": 170, "unit": "mA"}
